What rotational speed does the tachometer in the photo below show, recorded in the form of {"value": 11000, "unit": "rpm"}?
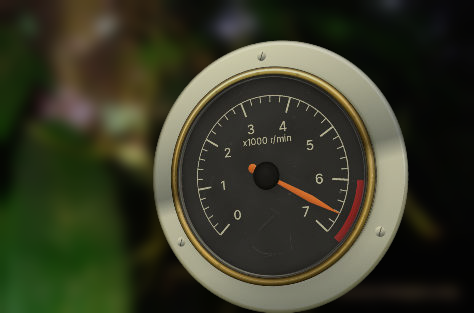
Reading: {"value": 6600, "unit": "rpm"}
